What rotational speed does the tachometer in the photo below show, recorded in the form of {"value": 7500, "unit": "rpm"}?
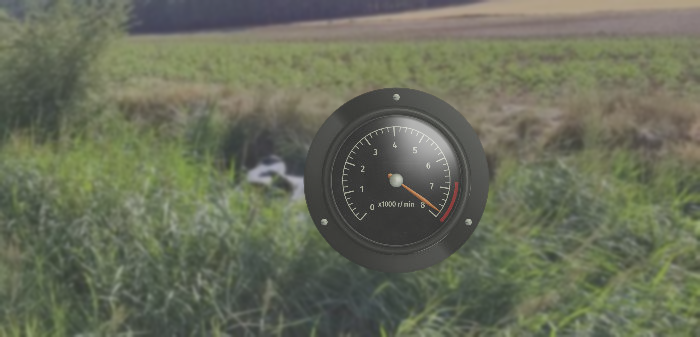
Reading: {"value": 7800, "unit": "rpm"}
